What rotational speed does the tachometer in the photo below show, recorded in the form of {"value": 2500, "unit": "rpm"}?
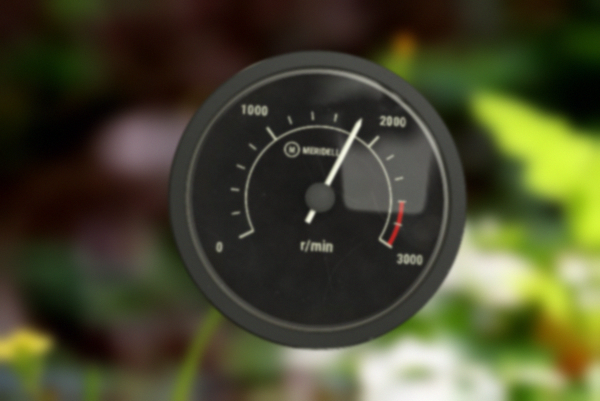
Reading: {"value": 1800, "unit": "rpm"}
